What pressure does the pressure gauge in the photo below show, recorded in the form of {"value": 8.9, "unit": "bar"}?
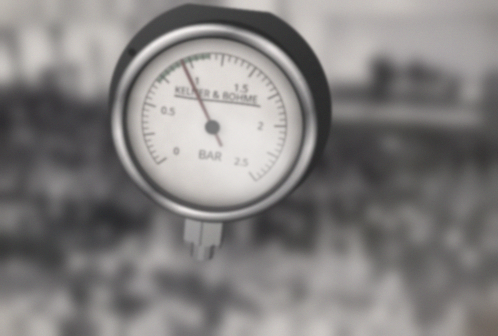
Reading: {"value": 0.95, "unit": "bar"}
